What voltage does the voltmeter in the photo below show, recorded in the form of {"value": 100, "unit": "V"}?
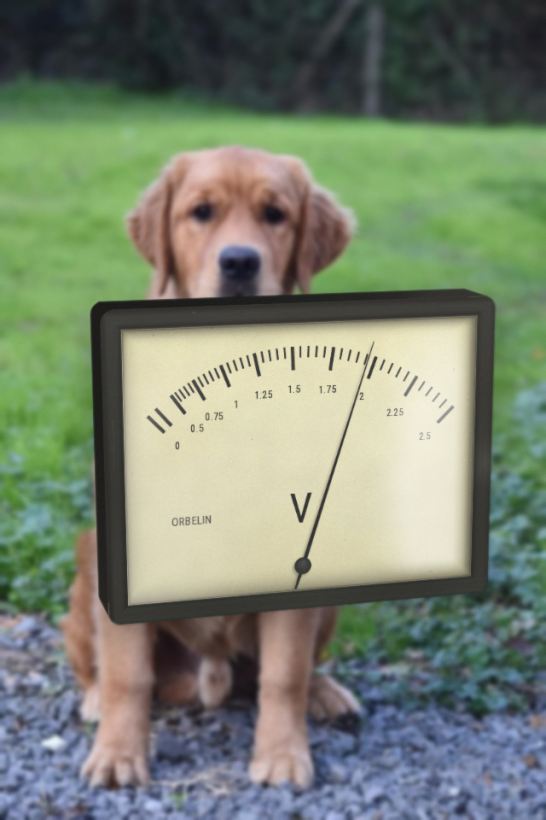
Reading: {"value": 1.95, "unit": "V"}
